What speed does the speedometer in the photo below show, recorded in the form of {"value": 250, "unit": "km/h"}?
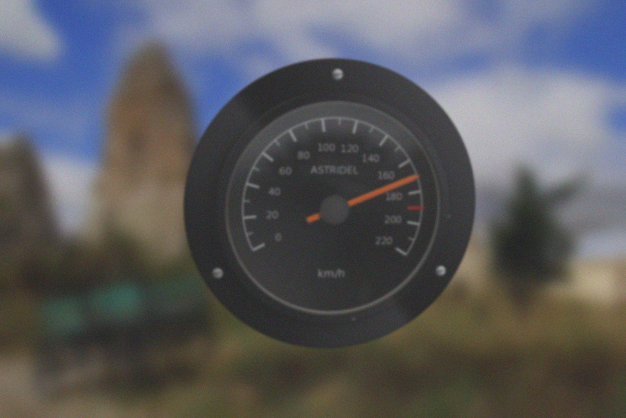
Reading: {"value": 170, "unit": "km/h"}
